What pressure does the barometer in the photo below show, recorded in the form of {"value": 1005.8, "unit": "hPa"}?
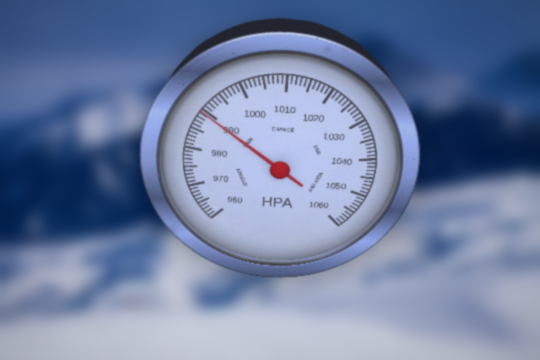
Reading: {"value": 990, "unit": "hPa"}
